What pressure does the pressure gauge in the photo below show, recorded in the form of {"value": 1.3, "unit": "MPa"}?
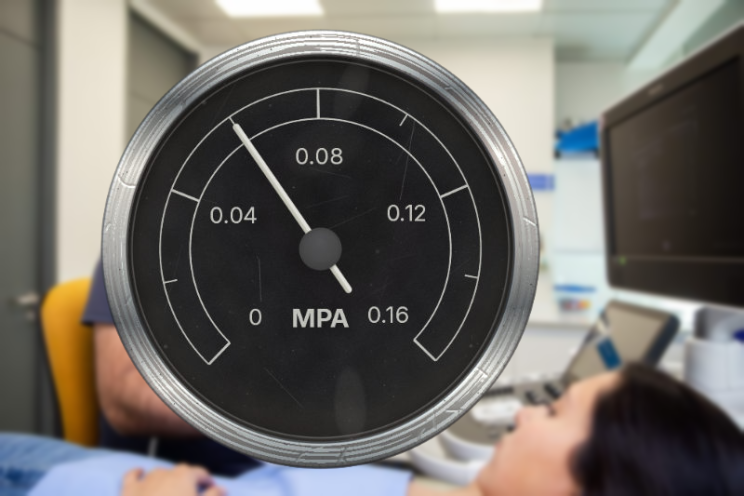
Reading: {"value": 0.06, "unit": "MPa"}
